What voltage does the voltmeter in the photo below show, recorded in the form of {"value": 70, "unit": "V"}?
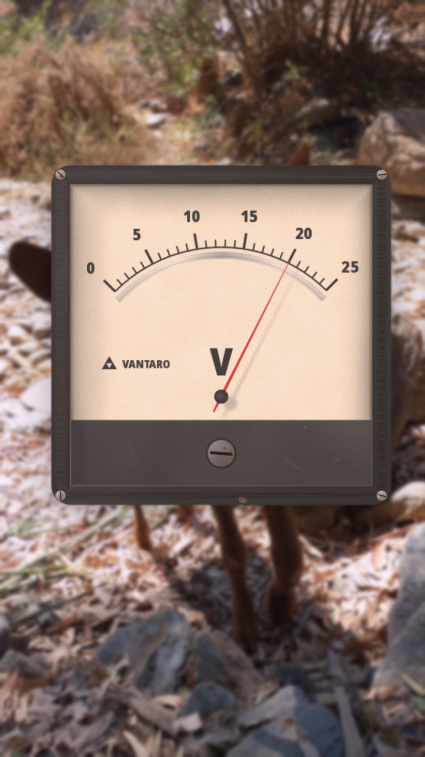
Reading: {"value": 20, "unit": "V"}
